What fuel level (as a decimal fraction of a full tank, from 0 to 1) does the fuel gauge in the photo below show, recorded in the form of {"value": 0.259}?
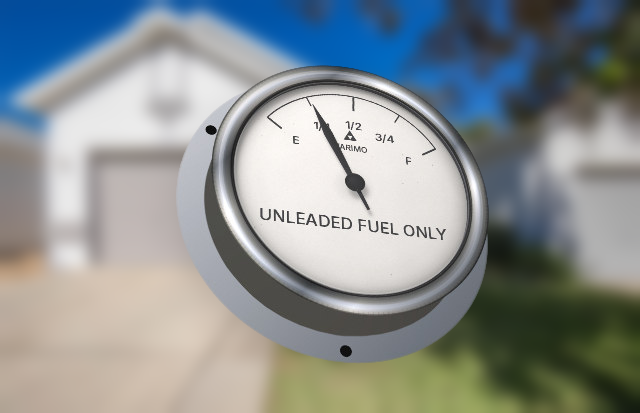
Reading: {"value": 0.25}
